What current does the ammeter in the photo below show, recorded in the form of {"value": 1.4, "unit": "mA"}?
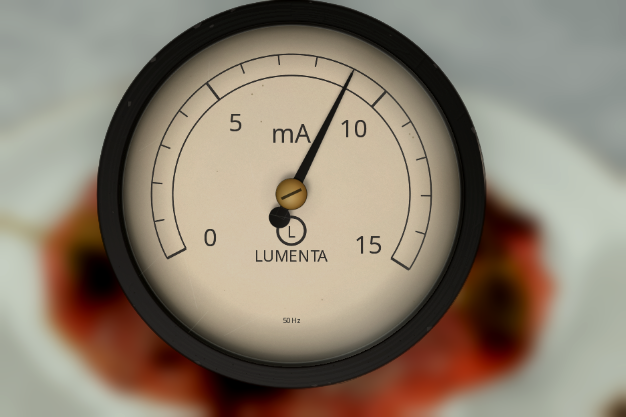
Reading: {"value": 9, "unit": "mA"}
